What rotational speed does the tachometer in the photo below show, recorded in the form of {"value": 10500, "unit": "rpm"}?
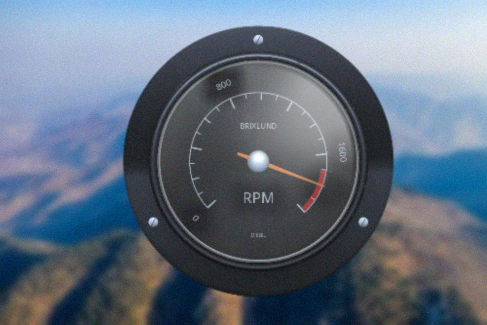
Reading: {"value": 1800, "unit": "rpm"}
